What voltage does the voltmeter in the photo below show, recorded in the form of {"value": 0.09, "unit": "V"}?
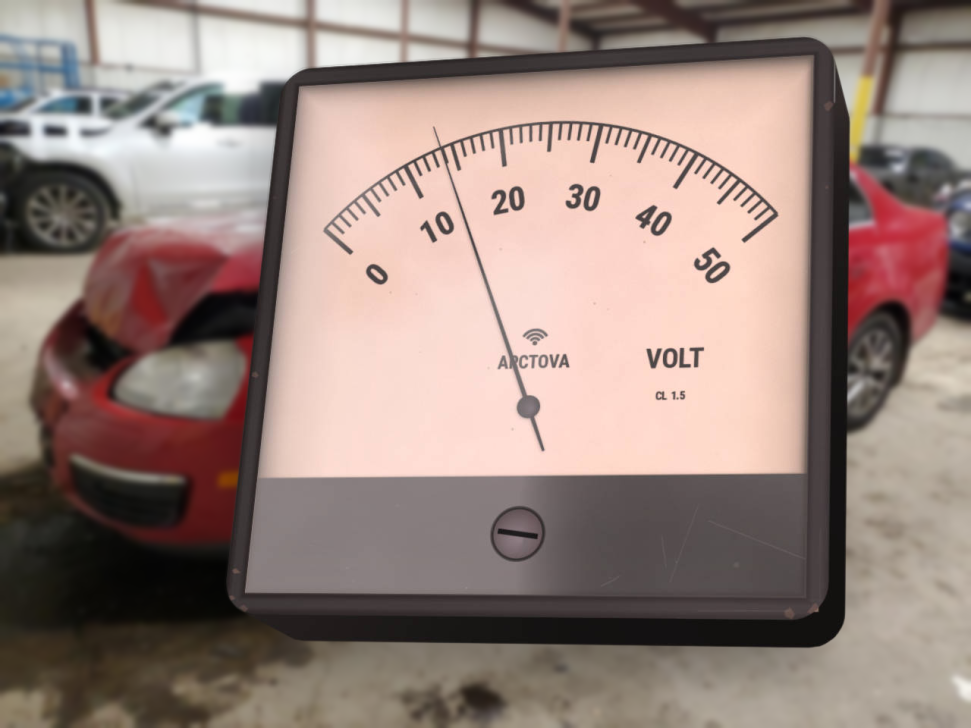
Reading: {"value": 14, "unit": "V"}
